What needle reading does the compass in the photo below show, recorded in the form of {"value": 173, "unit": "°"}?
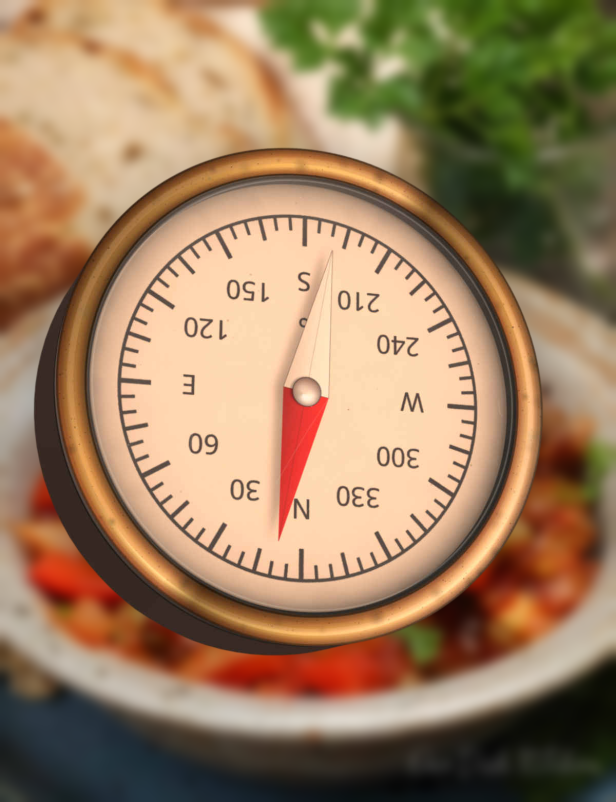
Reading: {"value": 10, "unit": "°"}
